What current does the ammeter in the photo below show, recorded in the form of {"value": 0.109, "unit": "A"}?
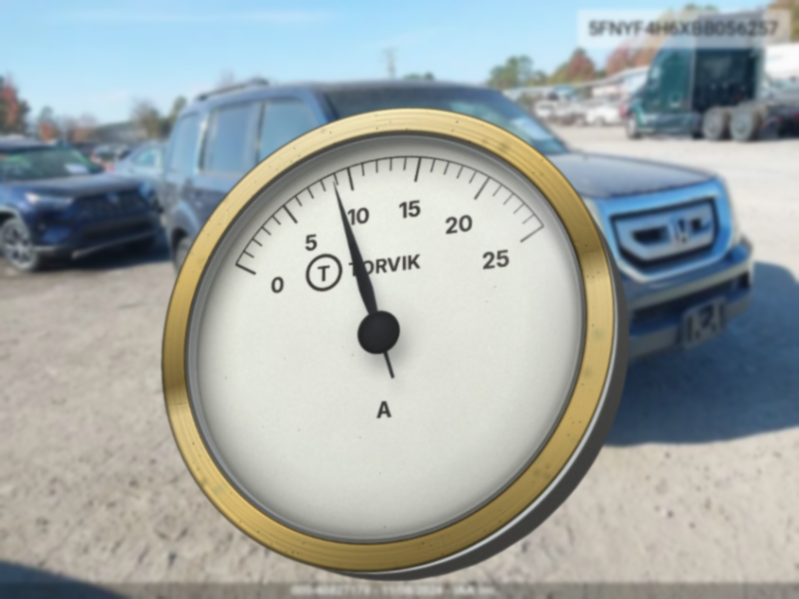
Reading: {"value": 9, "unit": "A"}
